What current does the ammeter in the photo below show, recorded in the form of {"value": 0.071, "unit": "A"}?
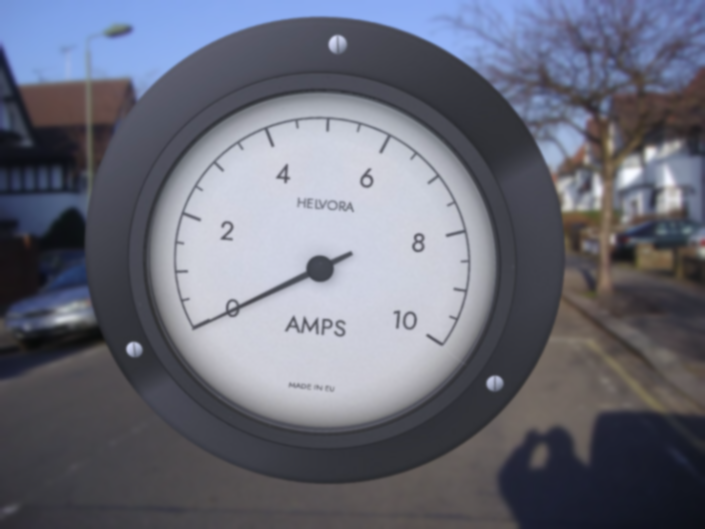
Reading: {"value": 0, "unit": "A"}
